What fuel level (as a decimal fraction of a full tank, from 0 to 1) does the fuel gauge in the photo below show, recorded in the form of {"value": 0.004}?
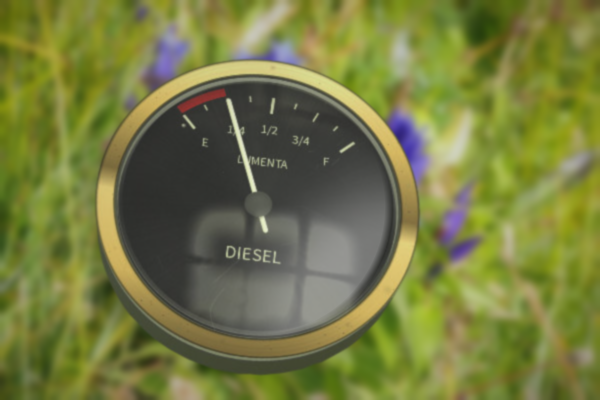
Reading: {"value": 0.25}
